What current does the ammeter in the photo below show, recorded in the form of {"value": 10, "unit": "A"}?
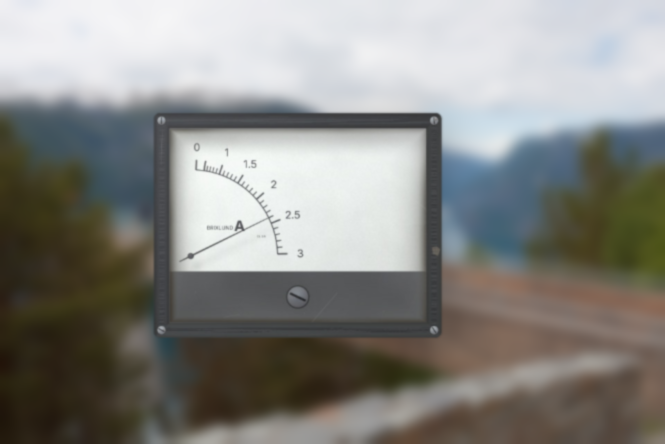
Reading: {"value": 2.4, "unit": "A"}
